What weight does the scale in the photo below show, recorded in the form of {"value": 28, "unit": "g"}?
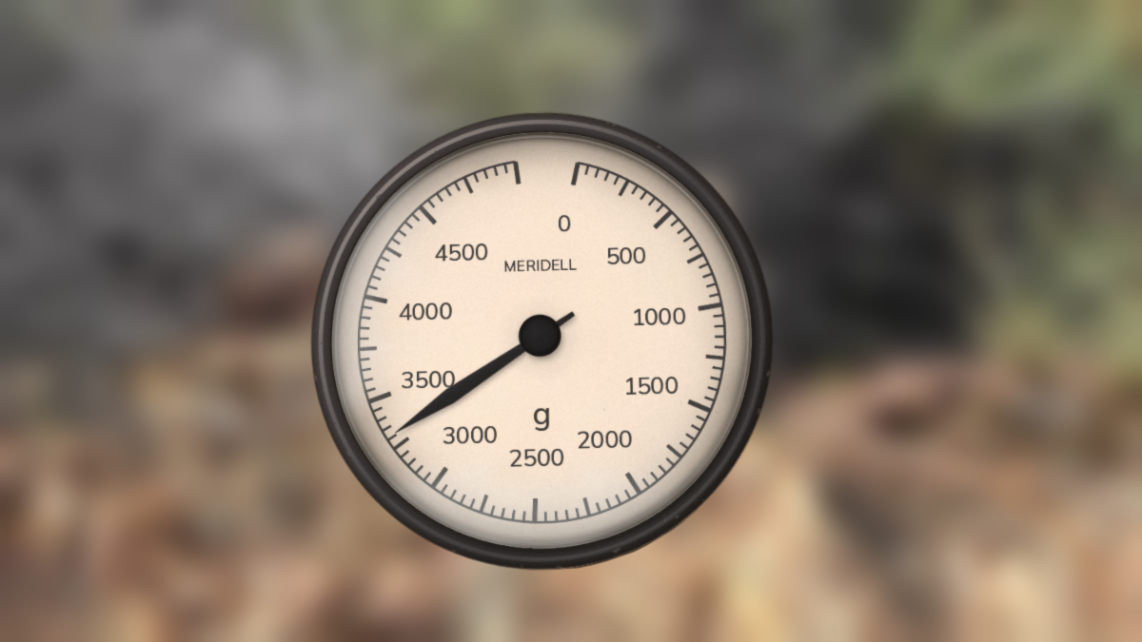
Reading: {"value": 3300, "unit": "g"}
